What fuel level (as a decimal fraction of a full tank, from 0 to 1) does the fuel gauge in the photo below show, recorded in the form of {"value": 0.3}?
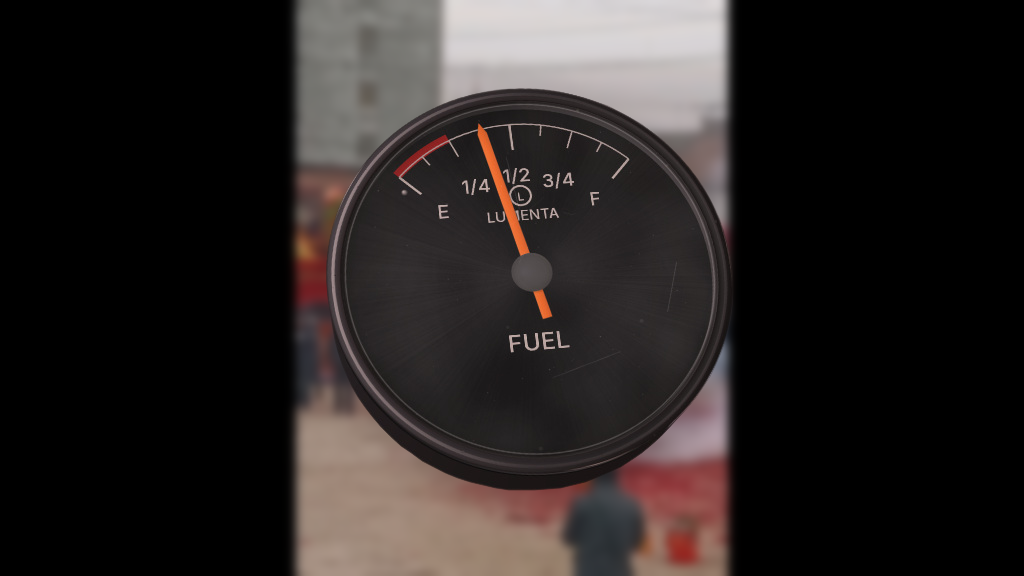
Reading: {"value": 0.375}
